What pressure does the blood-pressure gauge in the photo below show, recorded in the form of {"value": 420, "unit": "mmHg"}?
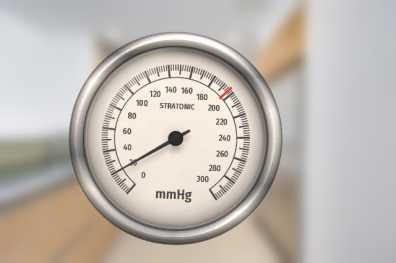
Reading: {"value": 20, "unit": "mmHg"}
